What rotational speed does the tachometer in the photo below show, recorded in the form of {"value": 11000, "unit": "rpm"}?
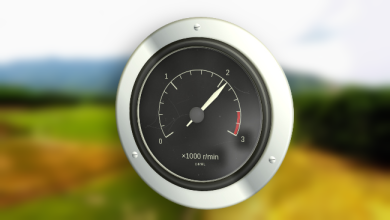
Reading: {"value": 2100, "unit": "rpm"}
